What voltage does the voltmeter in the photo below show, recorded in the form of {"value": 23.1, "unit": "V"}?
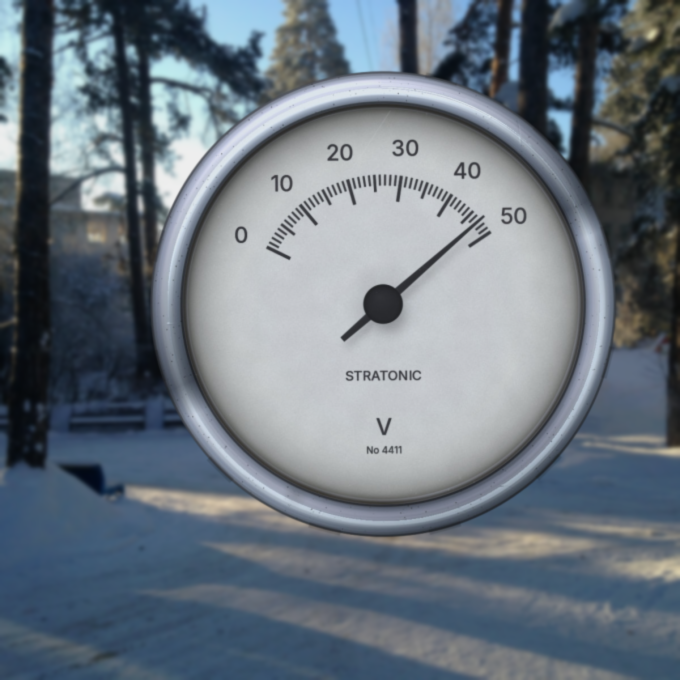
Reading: {"value": 47, "unit": "V"}
